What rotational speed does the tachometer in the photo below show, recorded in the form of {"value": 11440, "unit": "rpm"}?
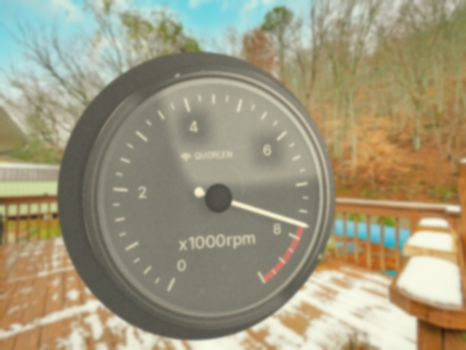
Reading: {"value": 7750, "unit": "rpm"}
